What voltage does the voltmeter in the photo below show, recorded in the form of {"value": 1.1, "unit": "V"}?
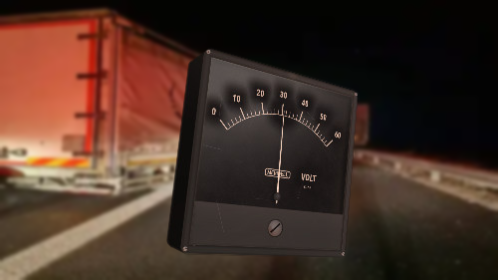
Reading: {"value": 30, "unit": "V"}
